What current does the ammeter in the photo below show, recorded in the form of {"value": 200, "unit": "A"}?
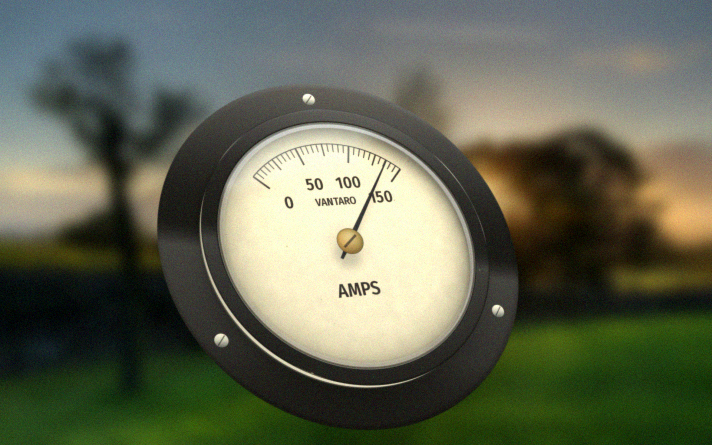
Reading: {"value": 135, "unit": "A"}
